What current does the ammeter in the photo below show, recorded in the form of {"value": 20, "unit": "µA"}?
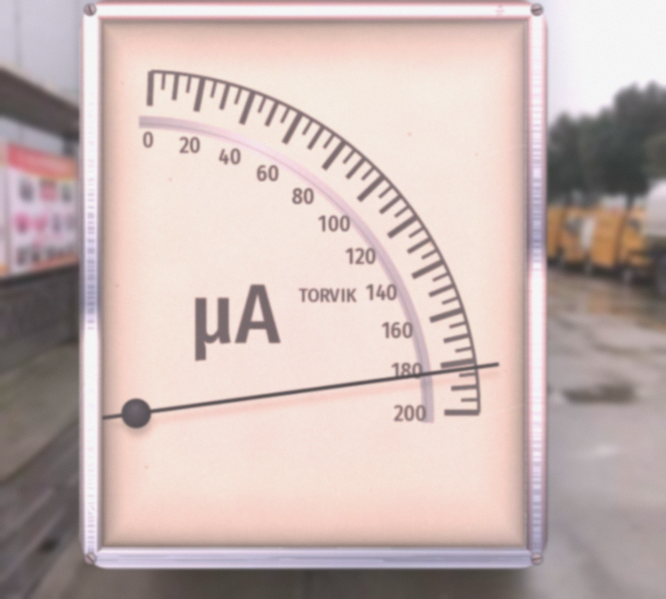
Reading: {"value": 182.5, "unit": "µA"}
